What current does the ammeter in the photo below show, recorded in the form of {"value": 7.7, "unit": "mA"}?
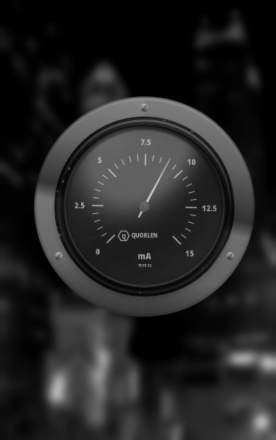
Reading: {"value": 9, "unit": "mA"}
